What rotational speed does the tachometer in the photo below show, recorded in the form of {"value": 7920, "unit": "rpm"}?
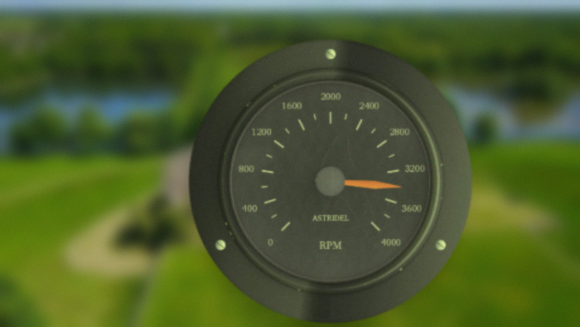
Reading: {"value": 3400, "unit": "rpm"}
